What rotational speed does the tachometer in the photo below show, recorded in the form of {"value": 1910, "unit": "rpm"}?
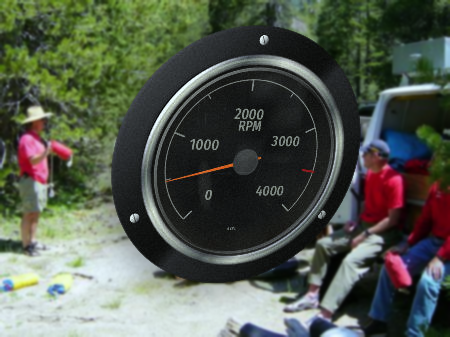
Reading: {"value": 500, "unit": "rpm"}
